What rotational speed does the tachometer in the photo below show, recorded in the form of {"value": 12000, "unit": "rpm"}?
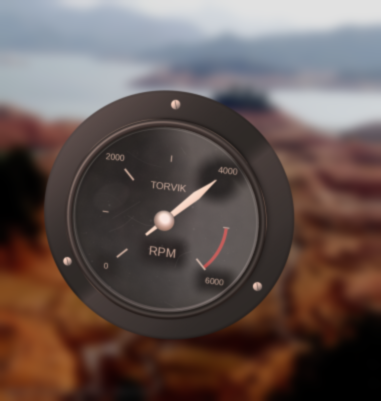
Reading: {"value": 4000, "unit": "rpm"}
